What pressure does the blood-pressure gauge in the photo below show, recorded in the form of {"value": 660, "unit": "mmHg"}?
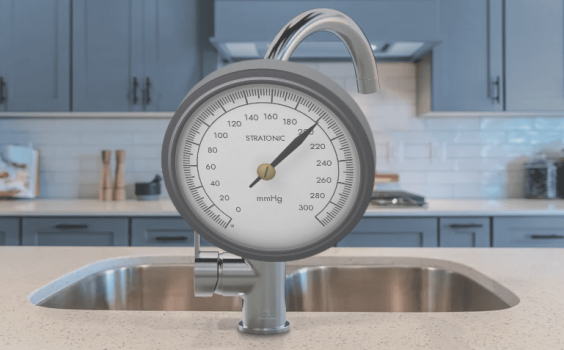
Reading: {"value": 200, "unit": "mmHg"}
